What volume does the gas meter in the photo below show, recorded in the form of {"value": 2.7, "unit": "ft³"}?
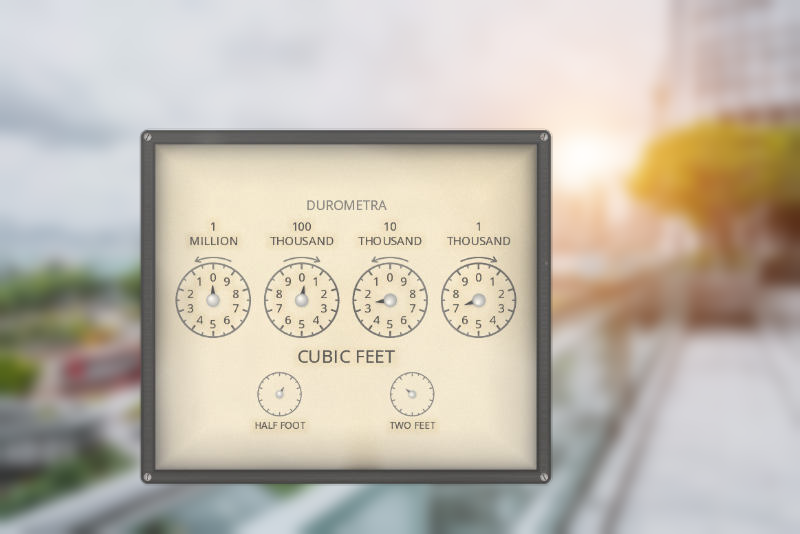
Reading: {"value": 2700, "unit": "ft³"}
